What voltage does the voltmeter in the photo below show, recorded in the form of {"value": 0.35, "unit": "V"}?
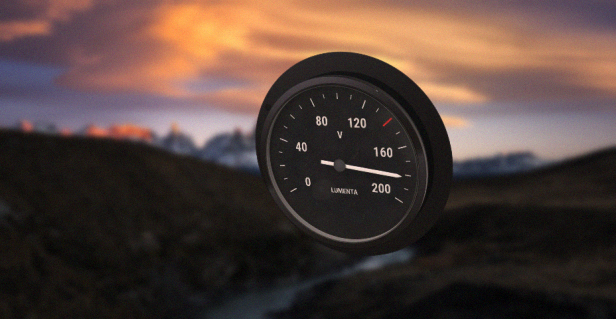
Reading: {"value": 180, "unit": "V"}
